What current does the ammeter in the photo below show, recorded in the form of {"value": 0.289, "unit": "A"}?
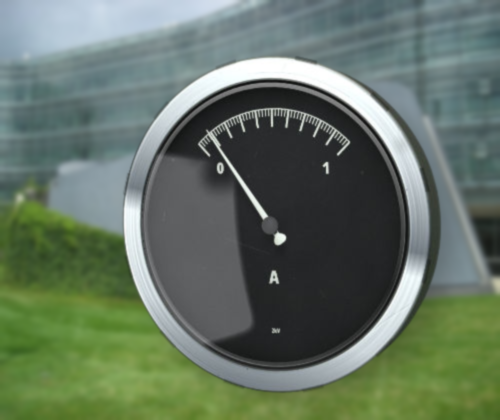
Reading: {"value": 0.1, "unit": "A"}
